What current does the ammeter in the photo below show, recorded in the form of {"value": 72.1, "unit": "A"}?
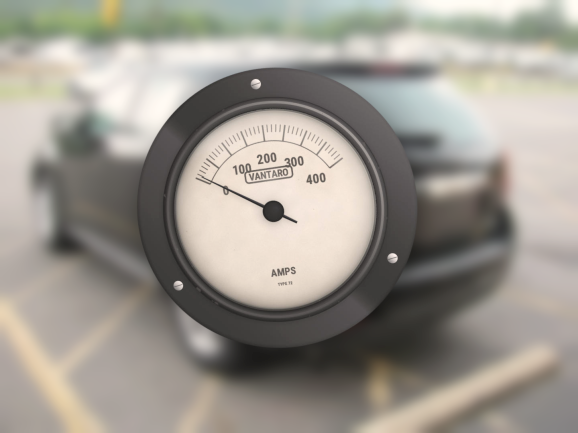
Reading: {"value": 10, "unit": "A"}
